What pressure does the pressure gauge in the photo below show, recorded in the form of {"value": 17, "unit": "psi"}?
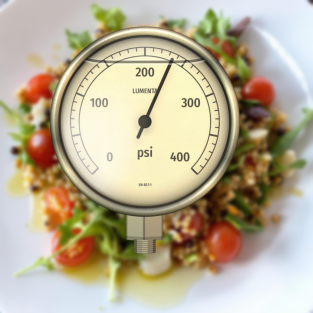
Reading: {"value": 235, "unit": "psi"}
